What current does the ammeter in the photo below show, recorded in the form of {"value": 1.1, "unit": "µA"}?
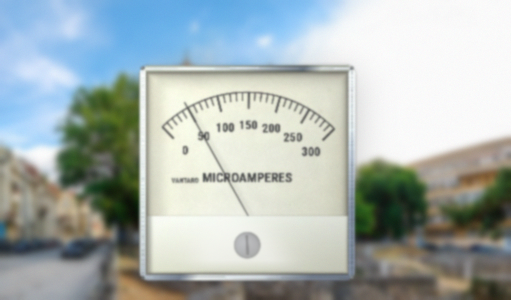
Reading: {"value": 50, "unit": "µA"}
